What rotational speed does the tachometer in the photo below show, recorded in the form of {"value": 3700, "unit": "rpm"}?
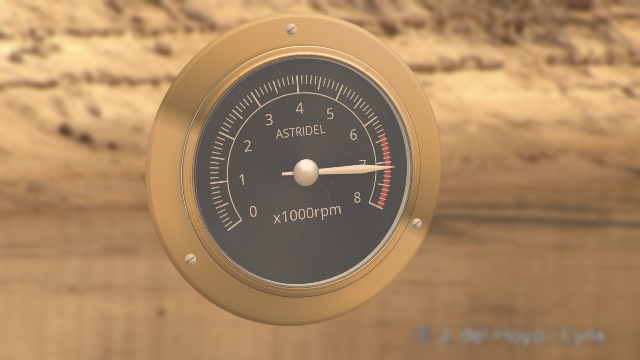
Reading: {"value": 7100, "unit": "rpm"}
